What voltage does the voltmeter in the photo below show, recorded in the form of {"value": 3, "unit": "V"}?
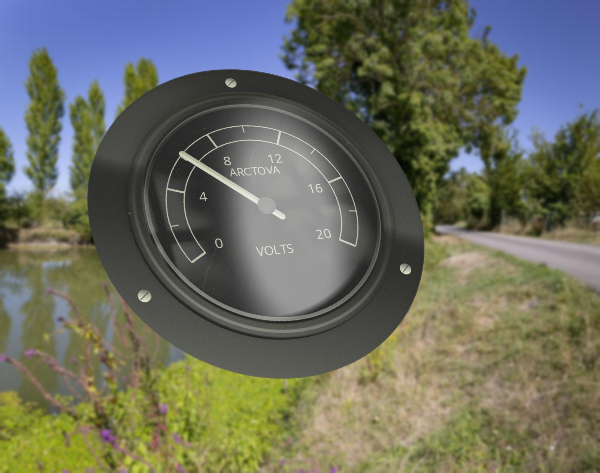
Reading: {"value": 6, "unit": "V"}
